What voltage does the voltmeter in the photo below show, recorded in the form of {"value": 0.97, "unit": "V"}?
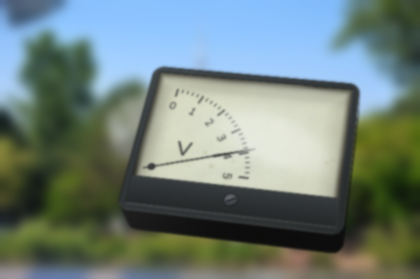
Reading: {"value": 4, "unit": "V"}
